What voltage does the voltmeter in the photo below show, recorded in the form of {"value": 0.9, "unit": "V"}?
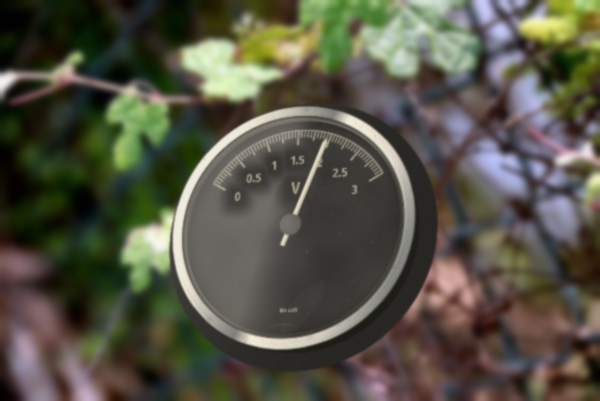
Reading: {"value": 2, "unit": "V"}
